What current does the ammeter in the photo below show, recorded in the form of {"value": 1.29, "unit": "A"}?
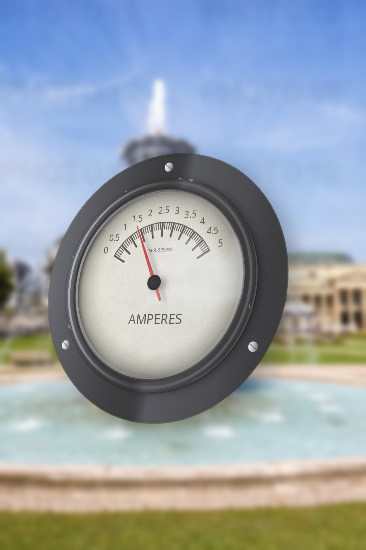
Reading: {"value": 1.5, "unit": "A"}
